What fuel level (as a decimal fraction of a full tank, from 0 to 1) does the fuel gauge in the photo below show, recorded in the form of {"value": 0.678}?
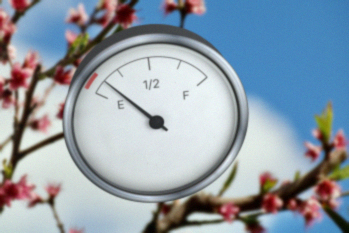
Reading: {"value": 0.125}
